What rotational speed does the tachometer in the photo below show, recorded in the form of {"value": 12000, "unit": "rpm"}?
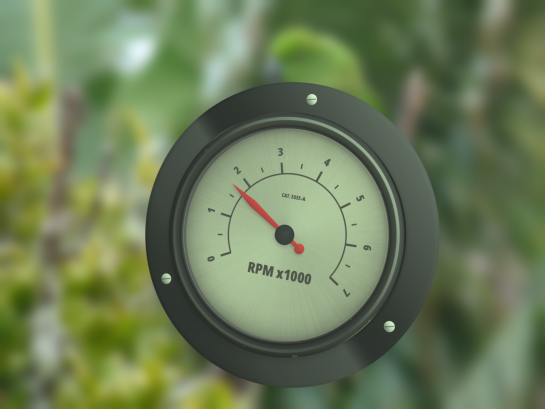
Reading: {"value": 1750, "unit": "rpm"}
